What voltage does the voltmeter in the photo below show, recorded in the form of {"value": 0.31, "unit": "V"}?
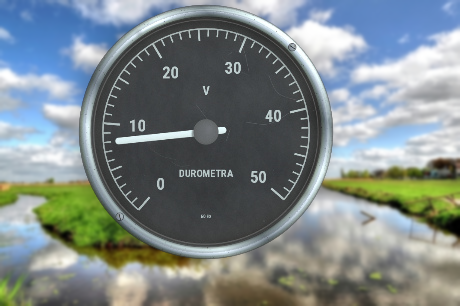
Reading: {"value": 8, "unit": "V"}
